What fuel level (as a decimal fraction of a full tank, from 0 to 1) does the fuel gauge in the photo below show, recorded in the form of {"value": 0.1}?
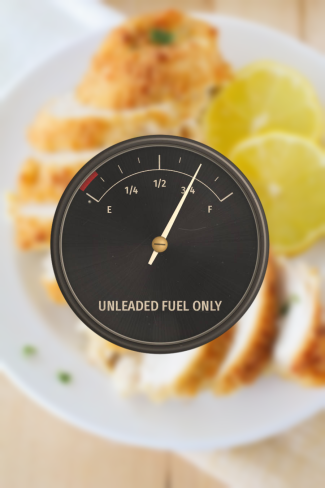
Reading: {"value": 0.75}
